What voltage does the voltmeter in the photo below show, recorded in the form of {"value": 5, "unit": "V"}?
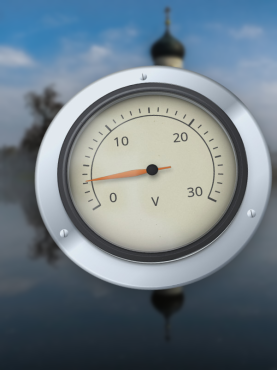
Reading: {"value": 3, "unit": "V"}
